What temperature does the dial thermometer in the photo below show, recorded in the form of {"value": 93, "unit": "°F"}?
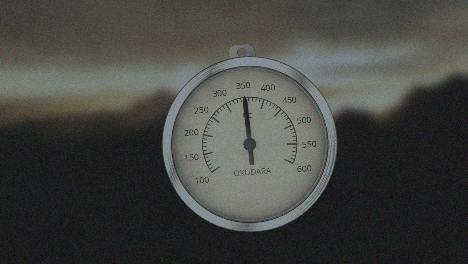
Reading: {"value": 350, "unit": "°F"}
